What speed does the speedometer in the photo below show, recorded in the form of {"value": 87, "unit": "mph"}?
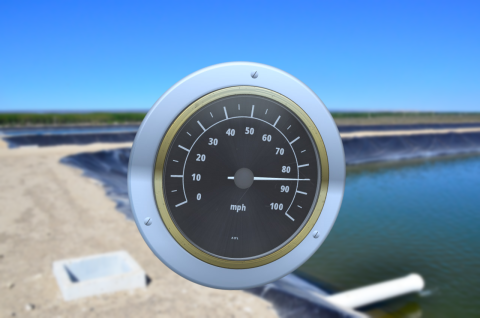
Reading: {"value": 85, "unit": "mph"}
